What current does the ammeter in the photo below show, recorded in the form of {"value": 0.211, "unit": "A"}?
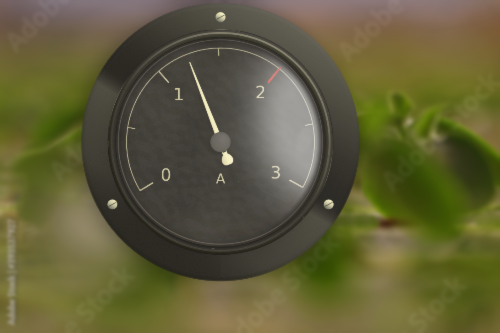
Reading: {"value": 1.25, "unit": "A"}
